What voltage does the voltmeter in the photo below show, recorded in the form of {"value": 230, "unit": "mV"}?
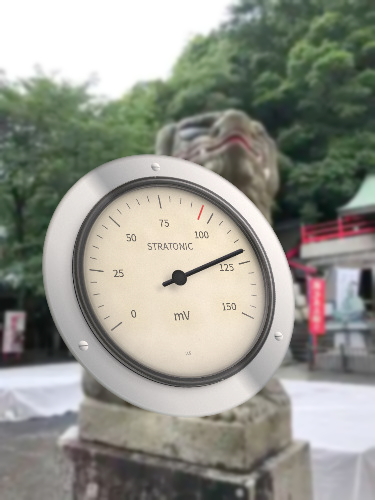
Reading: {"value": 120, "unit": "mV"}
